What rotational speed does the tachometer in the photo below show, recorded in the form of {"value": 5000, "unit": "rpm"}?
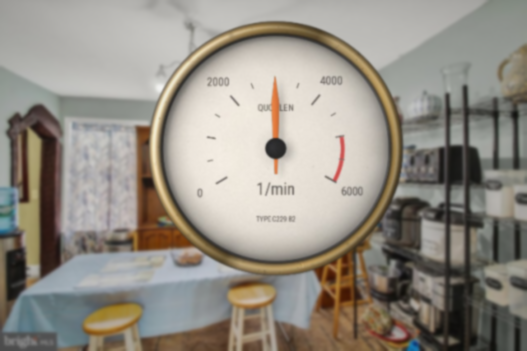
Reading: {"value": 3000, "unit": "rpm"}
